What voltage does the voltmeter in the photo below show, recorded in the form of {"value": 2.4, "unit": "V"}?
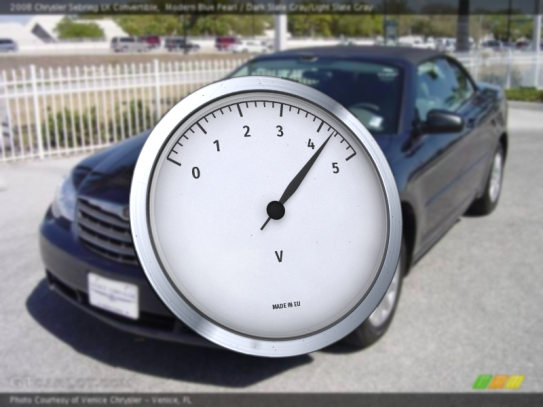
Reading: {"value": 4.3, "unit": "V"}
